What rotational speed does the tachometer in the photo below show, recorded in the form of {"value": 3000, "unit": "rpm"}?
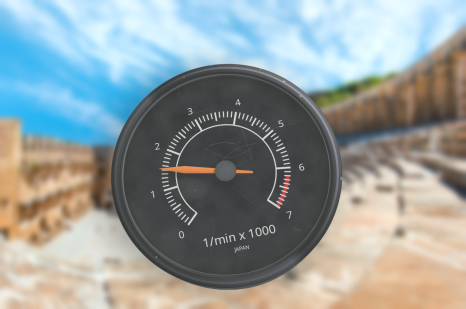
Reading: {"value": 1500, "unit": "rpm"}
